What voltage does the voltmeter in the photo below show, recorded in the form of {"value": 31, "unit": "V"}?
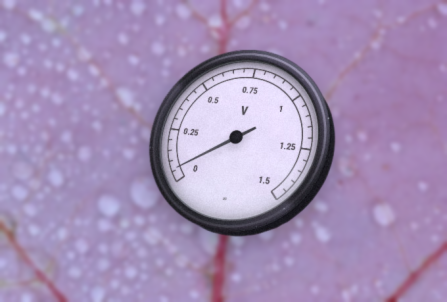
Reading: {"value": 0.05, "unit": "V"}
